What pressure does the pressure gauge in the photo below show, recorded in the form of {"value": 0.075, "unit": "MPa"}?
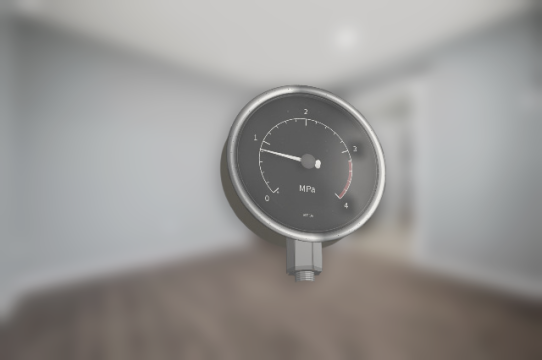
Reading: {"value": 0.8, "unit": "MPa"}
